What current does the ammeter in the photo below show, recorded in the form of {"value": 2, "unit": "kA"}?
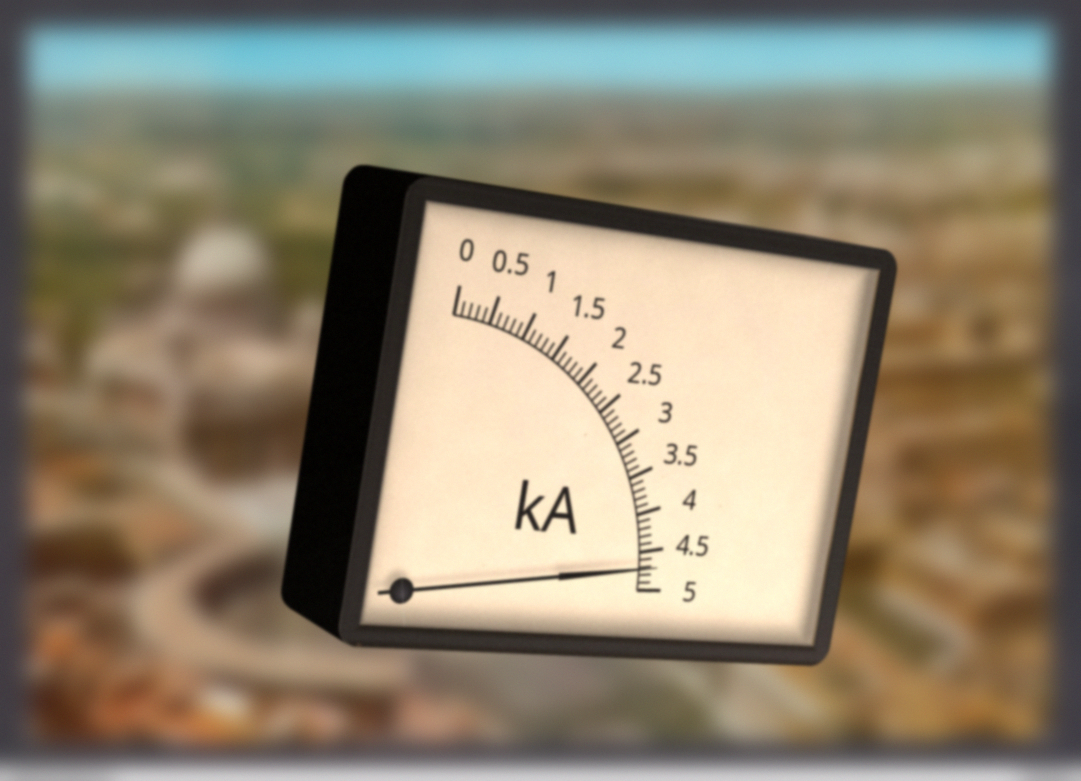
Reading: {"value": 4.7, "unit": "kA"}
